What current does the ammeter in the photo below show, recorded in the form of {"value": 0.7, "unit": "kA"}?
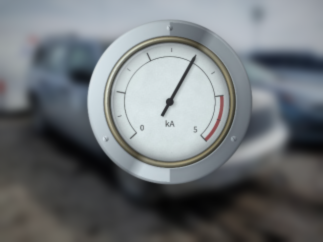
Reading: {"value": 3, "unit": "kA"}
